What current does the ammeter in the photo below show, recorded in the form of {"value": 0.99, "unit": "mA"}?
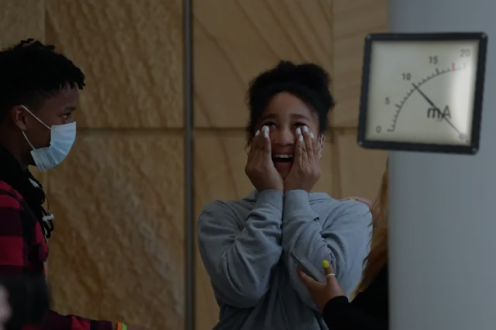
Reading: {"value": 10, "unit": "mA"}
